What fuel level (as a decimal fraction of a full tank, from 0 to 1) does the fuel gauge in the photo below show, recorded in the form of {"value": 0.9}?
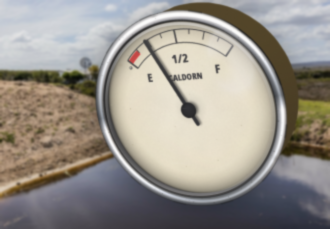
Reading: {"value": 0.25}
